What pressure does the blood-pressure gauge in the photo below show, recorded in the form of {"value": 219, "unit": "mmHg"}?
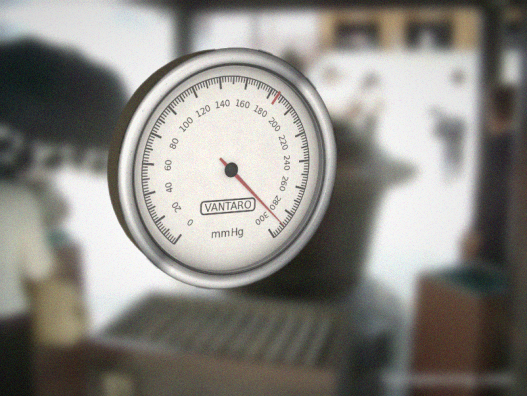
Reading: {"value": 290, "unit": "mmHg"}
